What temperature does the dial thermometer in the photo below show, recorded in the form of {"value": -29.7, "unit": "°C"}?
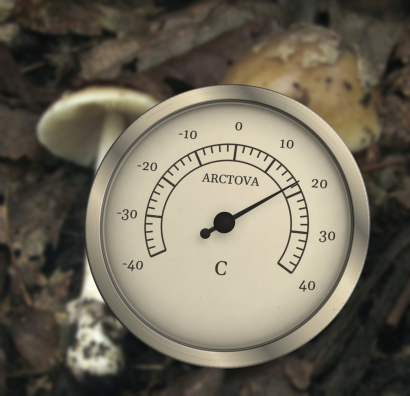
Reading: {"value": 18, "unit": "°C"}
